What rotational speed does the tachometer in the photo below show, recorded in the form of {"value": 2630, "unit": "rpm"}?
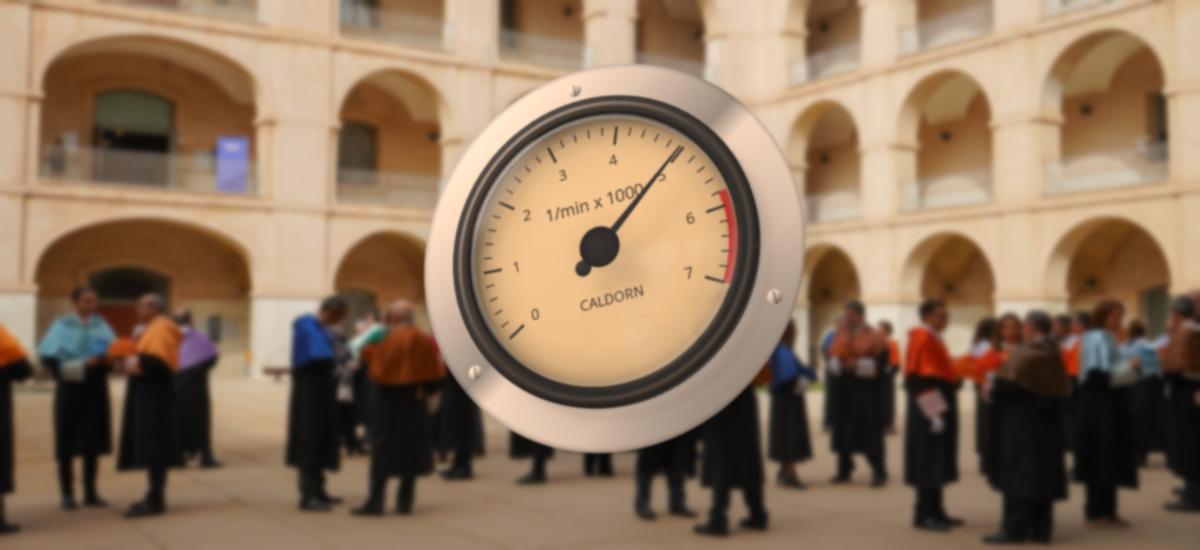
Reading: {"value": 5000, "unit": "rpm"}
